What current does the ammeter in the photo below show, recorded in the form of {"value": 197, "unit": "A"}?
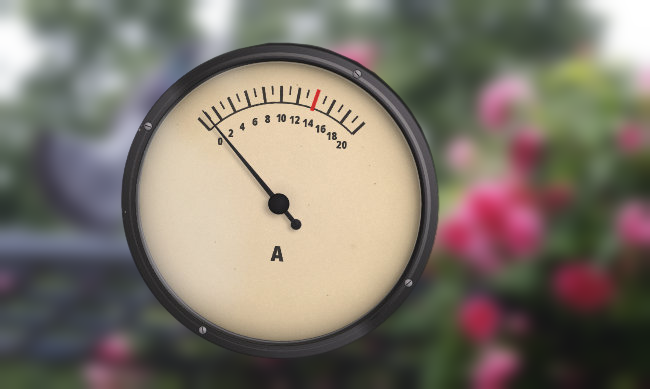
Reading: {"value": 1, "unit": "A"}
